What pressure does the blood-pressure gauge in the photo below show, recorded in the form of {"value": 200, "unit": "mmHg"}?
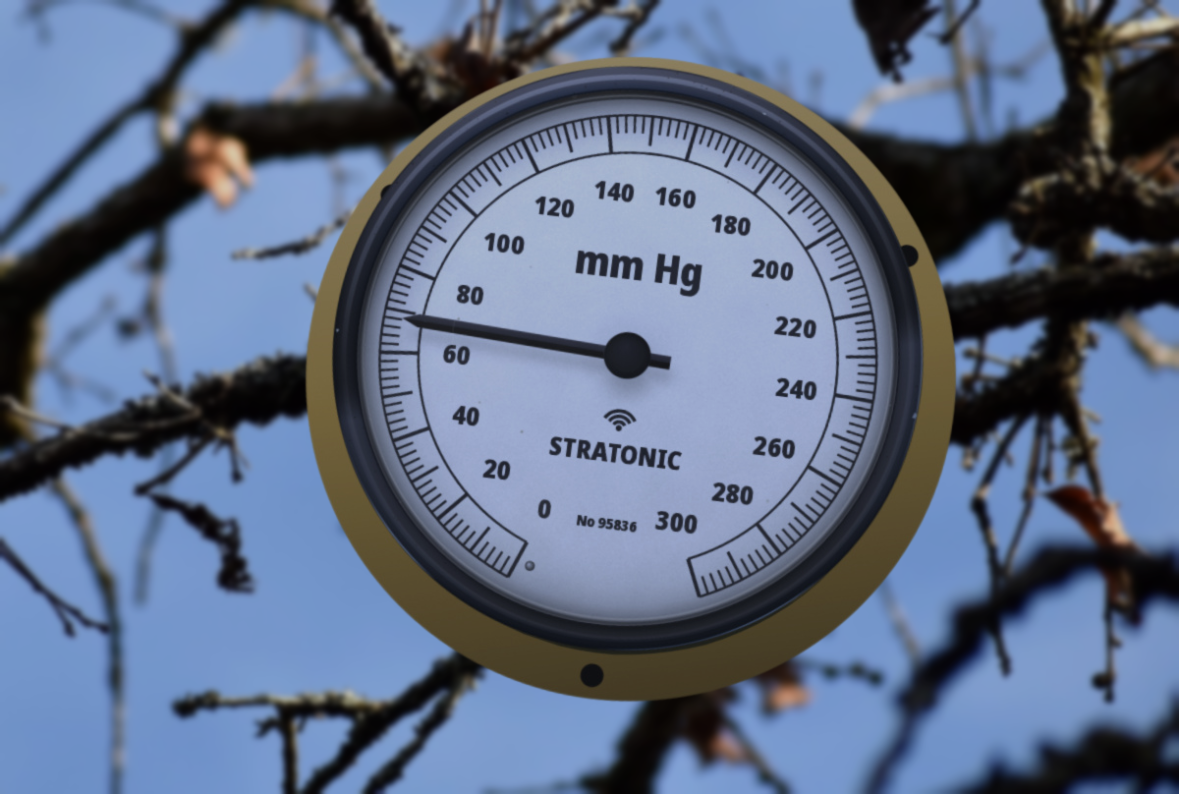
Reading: {"value": 68, "unit": "mmHg"}
